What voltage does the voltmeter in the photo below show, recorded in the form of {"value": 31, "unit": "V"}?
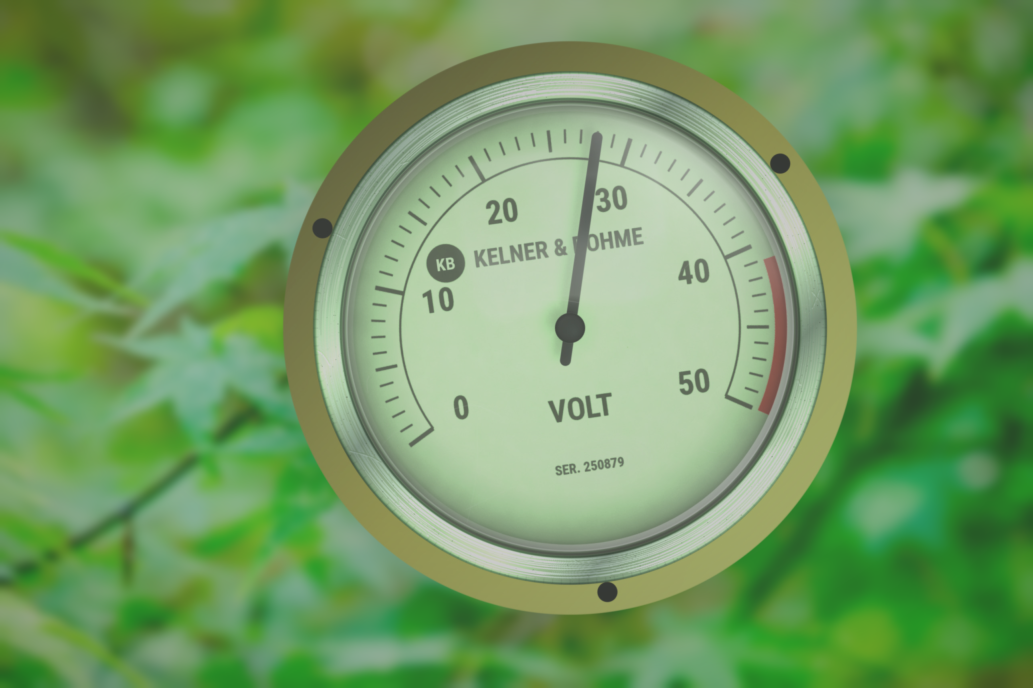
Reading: {"value": 28, "unit": "V"}
